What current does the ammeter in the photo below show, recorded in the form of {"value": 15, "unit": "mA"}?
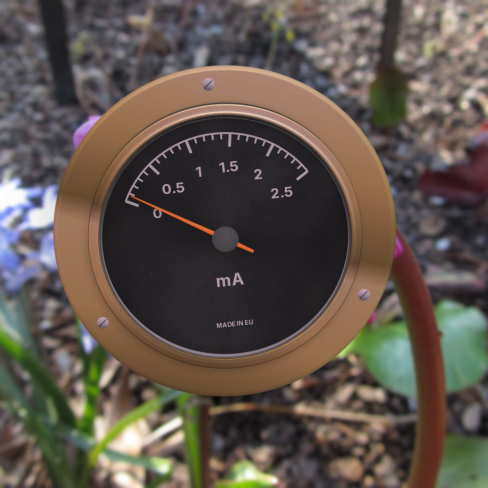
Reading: {"value": 0.1, "unit": "mA"}
